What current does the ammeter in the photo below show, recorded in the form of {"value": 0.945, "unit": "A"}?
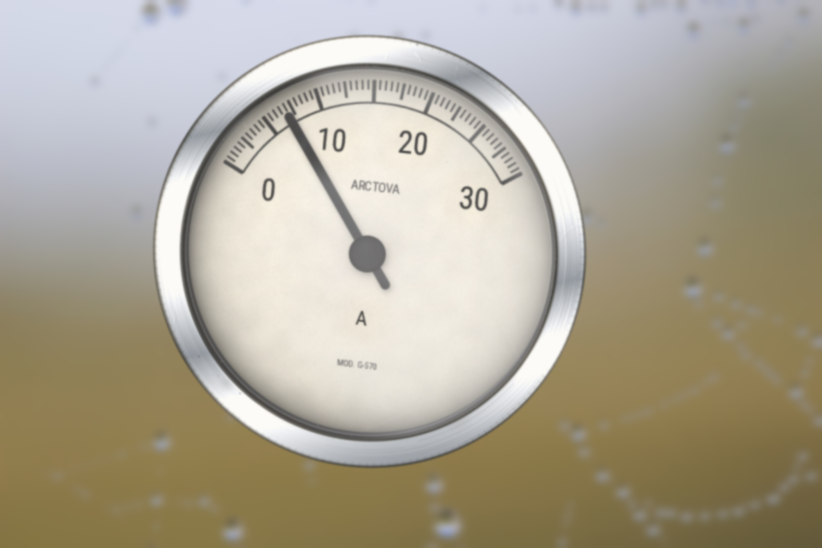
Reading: {"value": 7, "unit": "A"}
